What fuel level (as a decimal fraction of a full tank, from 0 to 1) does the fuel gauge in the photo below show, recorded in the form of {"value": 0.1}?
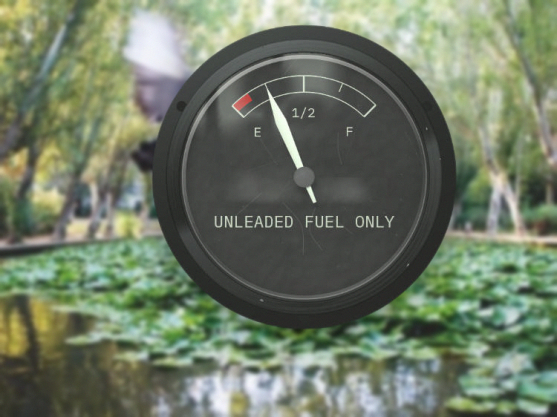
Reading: {"value": 0.25}
